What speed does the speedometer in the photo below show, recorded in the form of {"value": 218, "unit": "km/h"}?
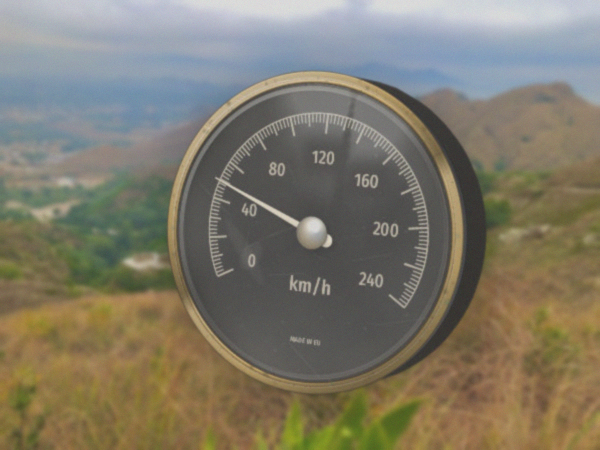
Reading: {"value": 50, "unit": "km/h"}
